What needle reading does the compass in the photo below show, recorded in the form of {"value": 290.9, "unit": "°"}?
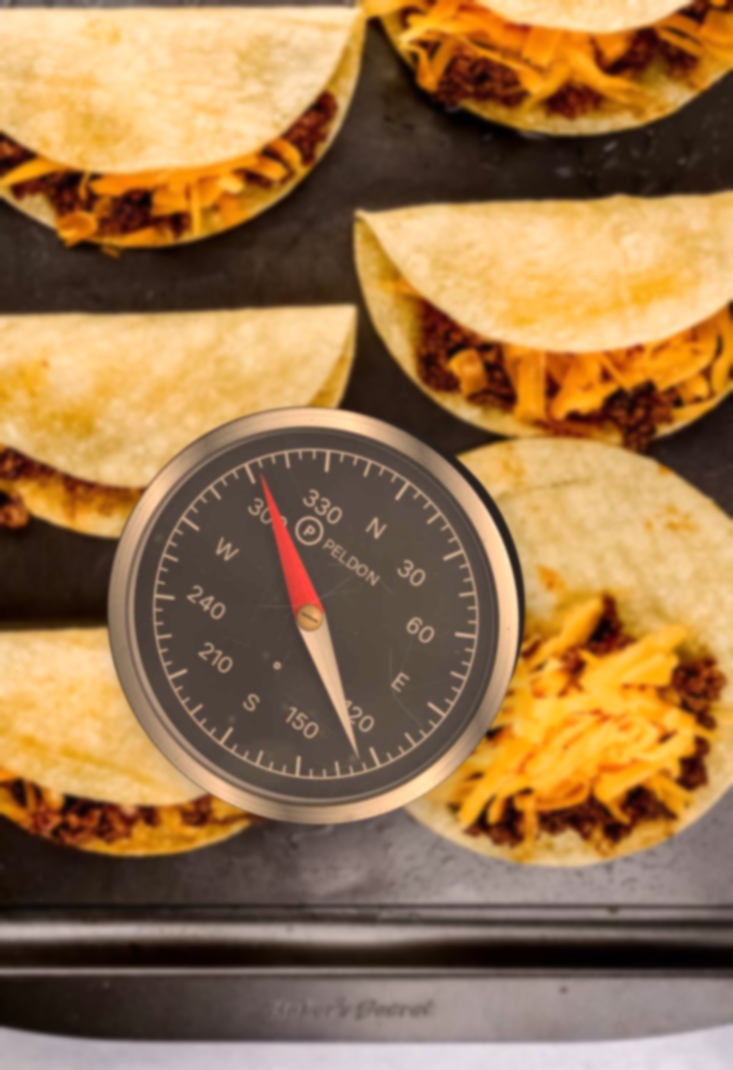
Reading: {"value": 305, "unit": "°"}
